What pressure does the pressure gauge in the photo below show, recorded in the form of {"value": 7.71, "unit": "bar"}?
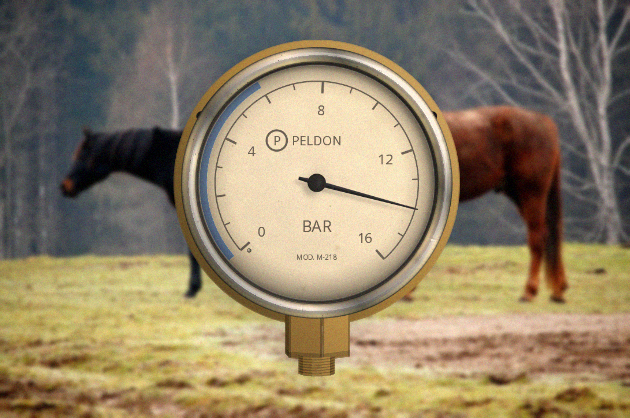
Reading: {"value": 14, "unit": "bar"}
